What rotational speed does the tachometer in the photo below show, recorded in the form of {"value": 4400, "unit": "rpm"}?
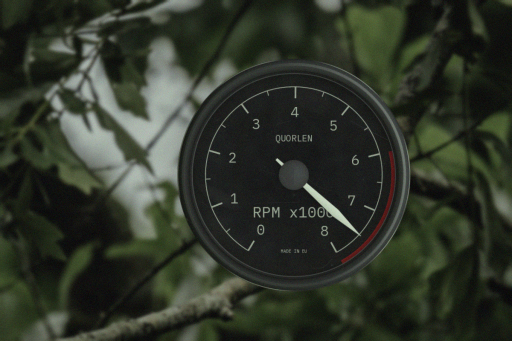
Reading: {"value": 7500, "unit": "rpm"}
